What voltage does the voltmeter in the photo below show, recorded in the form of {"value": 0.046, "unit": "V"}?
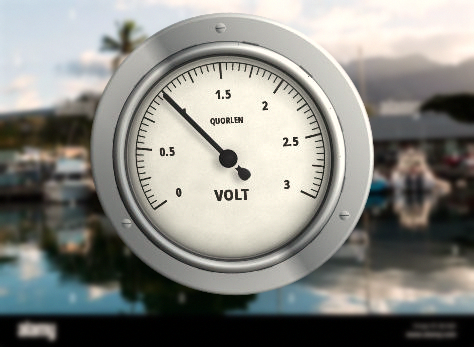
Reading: {"value": 1, "unit": "V"}
